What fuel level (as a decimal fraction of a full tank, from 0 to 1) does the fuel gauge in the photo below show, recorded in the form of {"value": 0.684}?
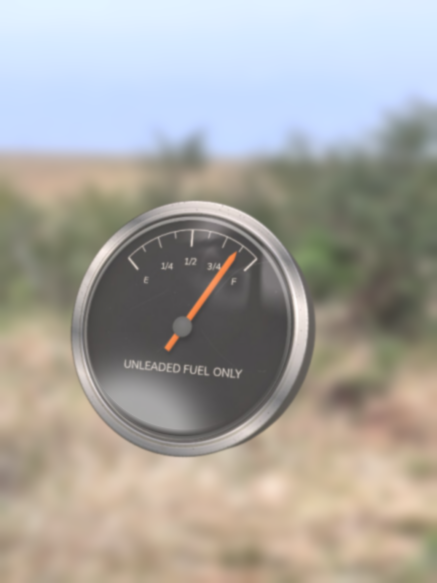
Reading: {"value": 0.875}
